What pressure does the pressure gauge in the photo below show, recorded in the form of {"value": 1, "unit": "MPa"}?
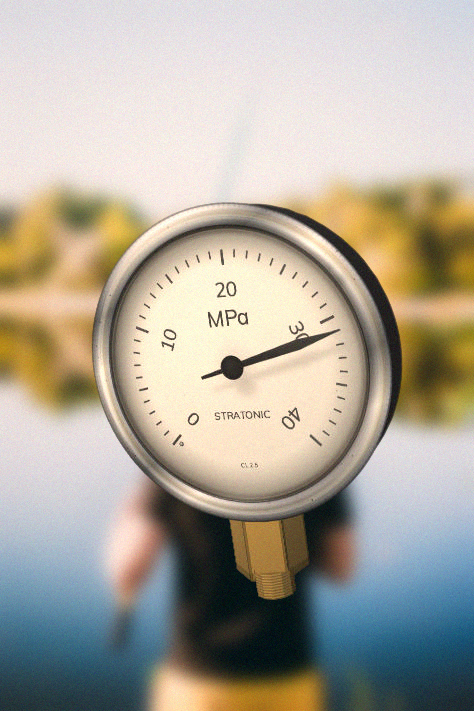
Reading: {"value": 31, "unit": "MPa"}
